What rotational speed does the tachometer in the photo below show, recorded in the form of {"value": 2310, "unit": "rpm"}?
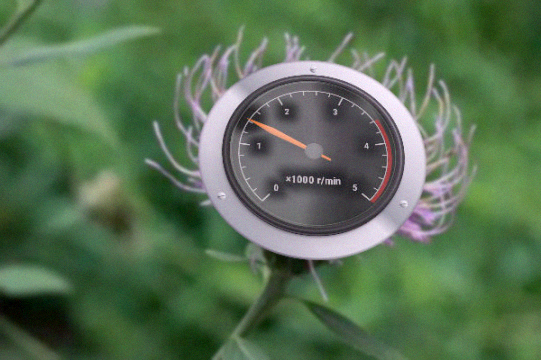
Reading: {"value": 1400, "unit": "rpm"}
